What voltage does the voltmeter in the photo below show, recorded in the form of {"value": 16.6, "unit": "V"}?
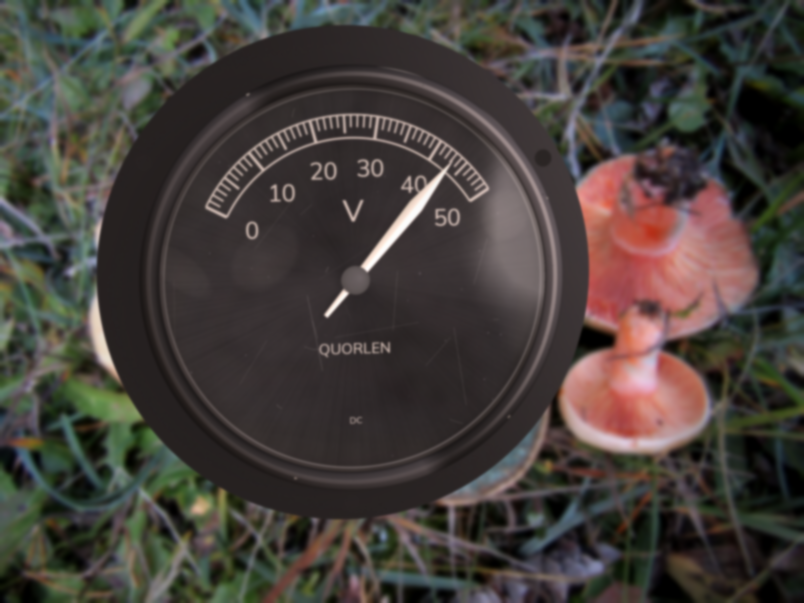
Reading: {"value": 43, "unit": "V"}
